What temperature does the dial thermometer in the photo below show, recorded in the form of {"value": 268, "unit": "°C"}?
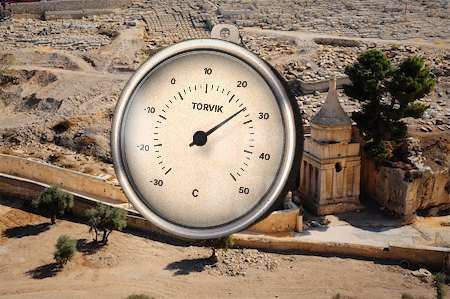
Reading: {"value": 26, "unit": "°C"}
